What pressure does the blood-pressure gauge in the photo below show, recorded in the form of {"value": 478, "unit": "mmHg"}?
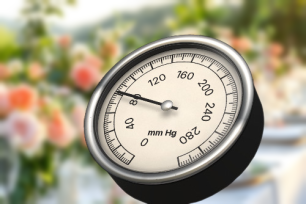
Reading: {"value": 80, "unit": "mmHg"}
